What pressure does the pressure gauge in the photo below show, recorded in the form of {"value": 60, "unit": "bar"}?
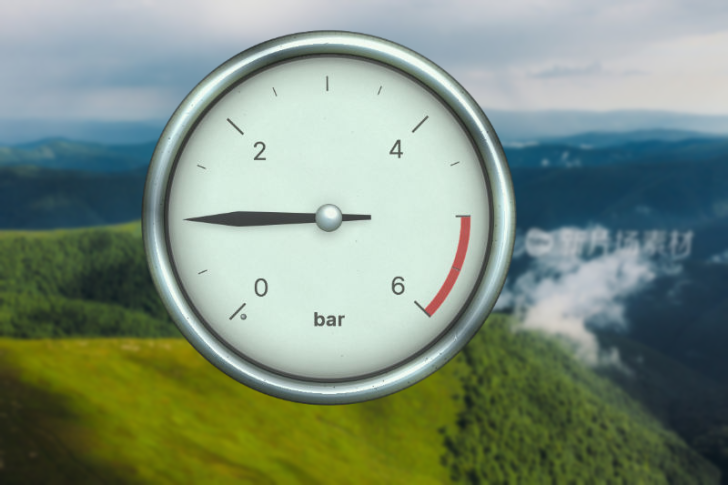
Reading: {"value": 1, "unit": "bar"}
